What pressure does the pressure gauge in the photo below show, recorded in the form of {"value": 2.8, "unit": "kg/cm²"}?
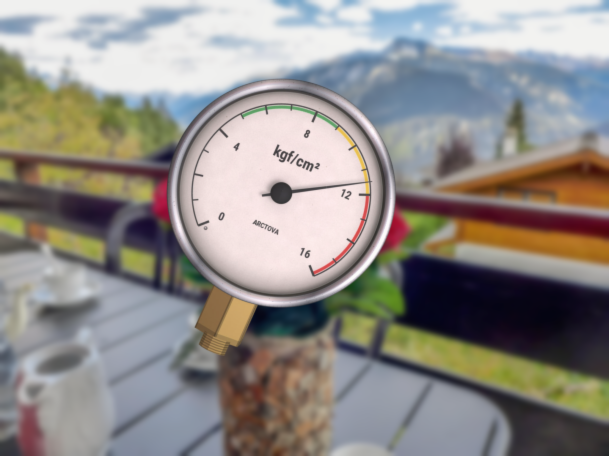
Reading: {"value": 11.5, "unit": "kg/cm²"}
